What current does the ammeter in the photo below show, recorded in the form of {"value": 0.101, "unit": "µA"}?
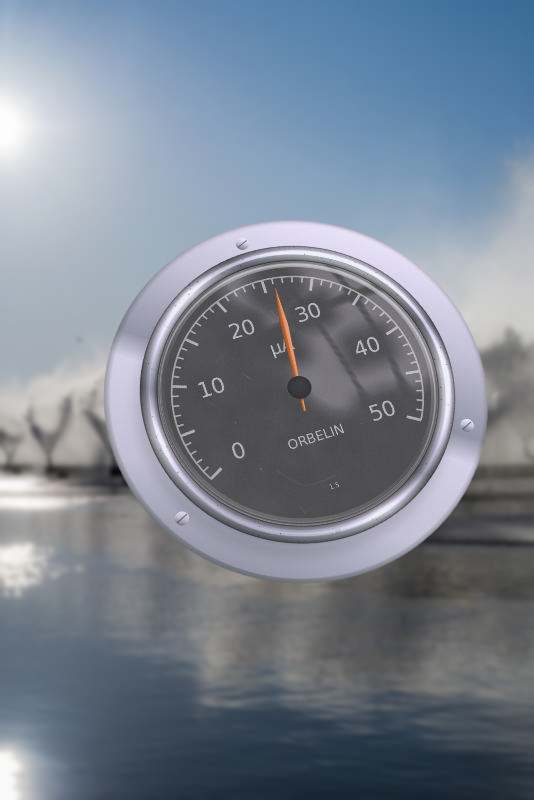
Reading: {"value": 26, "unit": "µA"}
